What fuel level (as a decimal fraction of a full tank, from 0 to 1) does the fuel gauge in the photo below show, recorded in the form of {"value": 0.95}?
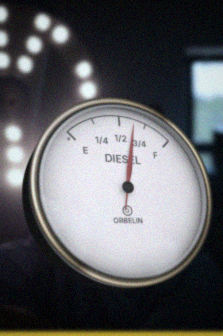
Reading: {"value": 0.625}
